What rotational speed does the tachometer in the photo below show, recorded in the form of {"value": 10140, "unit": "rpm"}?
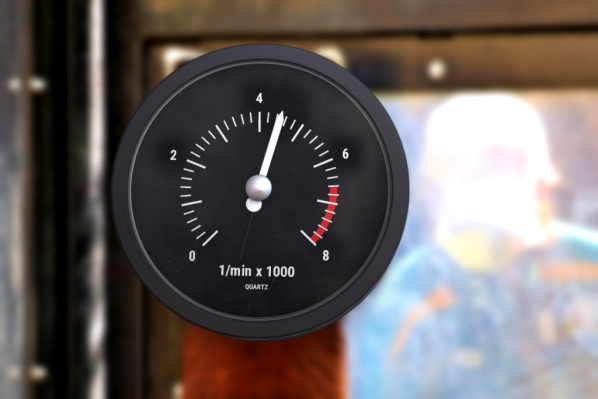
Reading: {"value": 4500, "unit": "rpm"}
